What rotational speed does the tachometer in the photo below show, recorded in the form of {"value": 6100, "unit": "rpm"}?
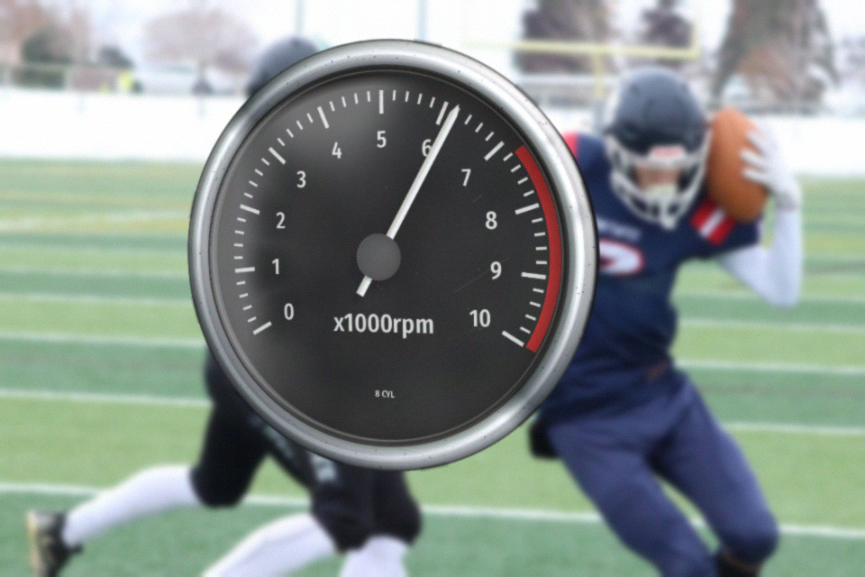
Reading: {"value": 6200, "unit": "rpm"}
